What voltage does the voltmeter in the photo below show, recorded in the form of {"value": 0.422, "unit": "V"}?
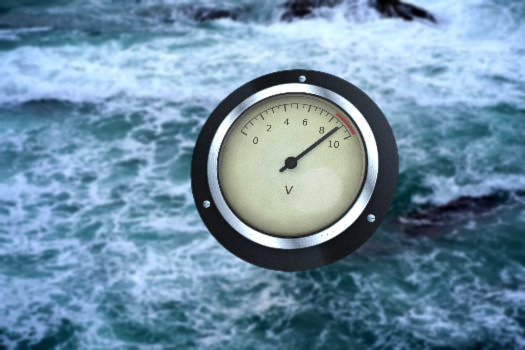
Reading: {"value": 9, "unit": "V"}
